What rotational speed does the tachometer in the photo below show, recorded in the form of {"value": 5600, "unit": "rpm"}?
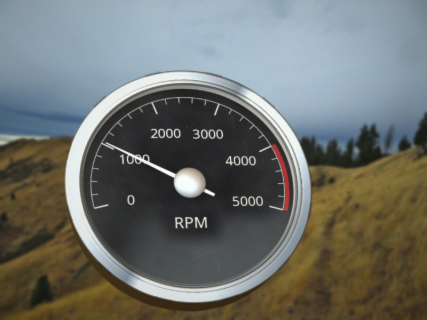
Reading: {"value": 1000, "unit": "rpm"}
